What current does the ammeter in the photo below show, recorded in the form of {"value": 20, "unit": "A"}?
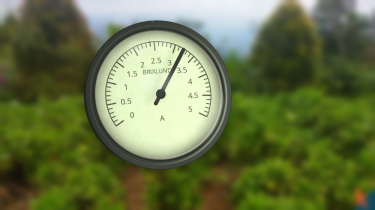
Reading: {"value": 3.2, "unit": "A"}
